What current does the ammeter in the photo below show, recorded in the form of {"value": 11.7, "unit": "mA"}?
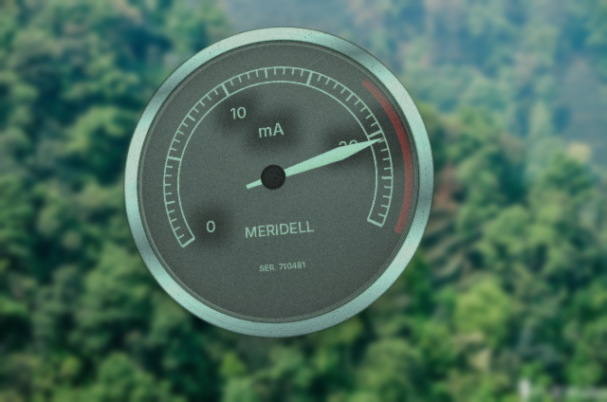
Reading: {"value": 20.5, "unit": "mA"}
